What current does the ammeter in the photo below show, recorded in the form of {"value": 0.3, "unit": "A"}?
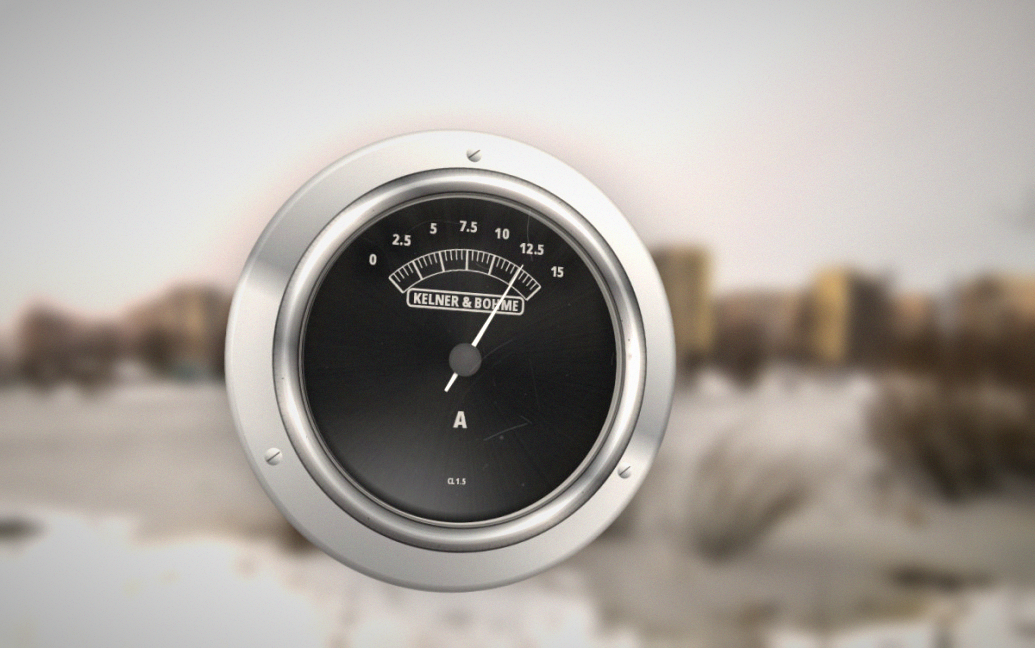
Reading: {"value": 12.5, "unit": "A"}
